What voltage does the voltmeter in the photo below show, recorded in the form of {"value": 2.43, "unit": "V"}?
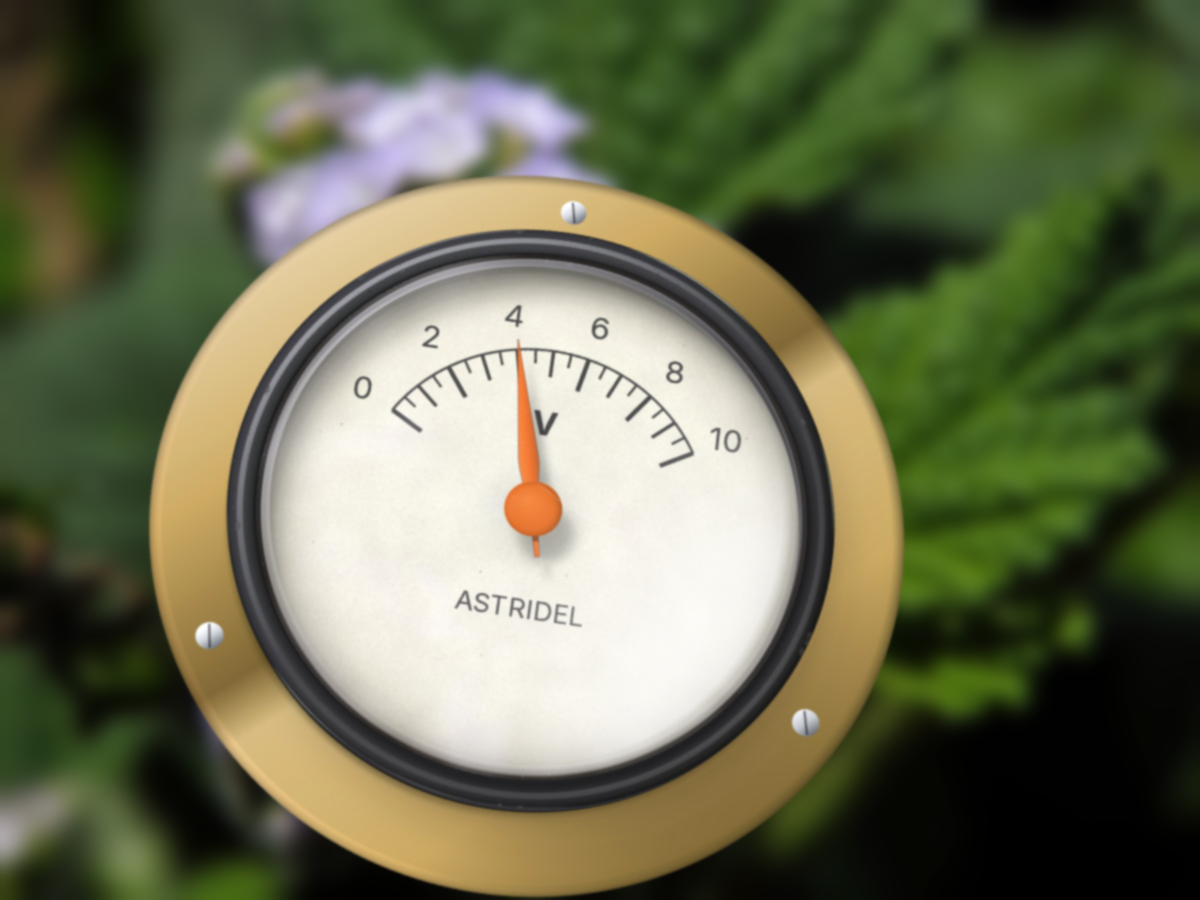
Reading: {"value": 4, "unit": "V"}
